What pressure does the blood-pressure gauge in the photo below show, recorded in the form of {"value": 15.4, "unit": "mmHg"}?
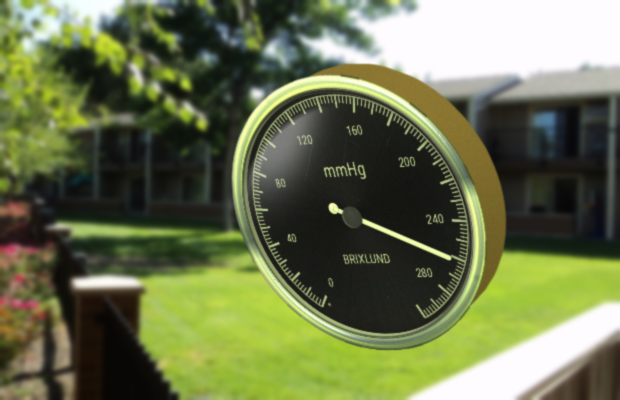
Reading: {"value": 260, "unit": "mmHg"}
